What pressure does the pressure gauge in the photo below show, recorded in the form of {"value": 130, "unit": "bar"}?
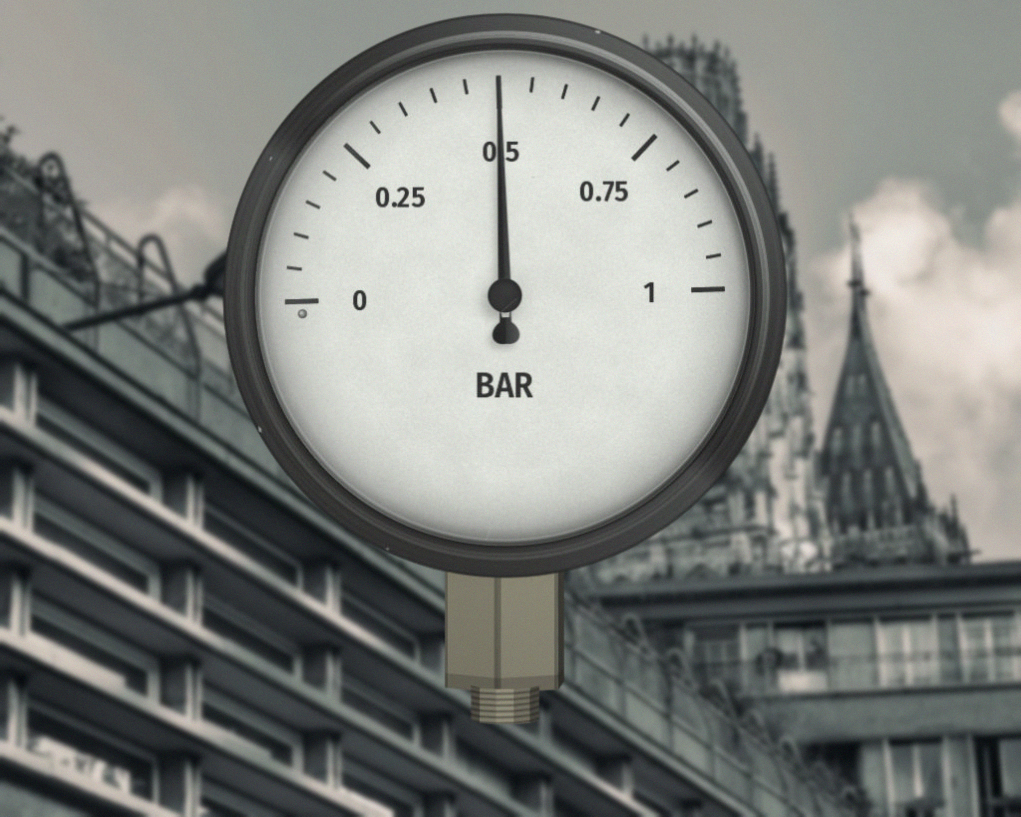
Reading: {"value": 0.5, "unit": "bar"}
